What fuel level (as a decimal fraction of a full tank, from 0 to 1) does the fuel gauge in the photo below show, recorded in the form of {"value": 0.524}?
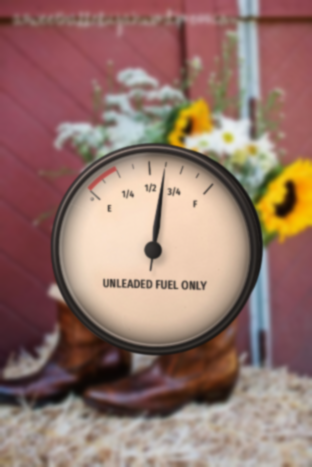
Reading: {"value": 0.625}
